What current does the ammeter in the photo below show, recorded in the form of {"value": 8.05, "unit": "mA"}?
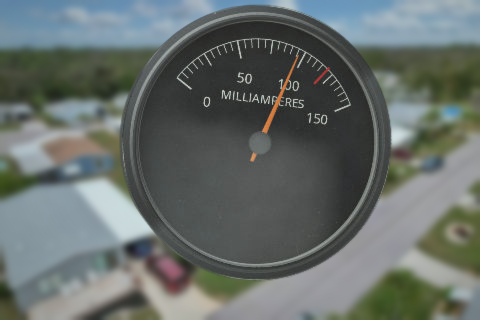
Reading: {"value": 95, "unit": "mA"}
